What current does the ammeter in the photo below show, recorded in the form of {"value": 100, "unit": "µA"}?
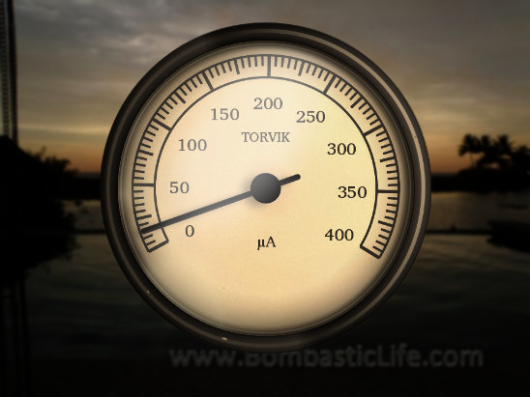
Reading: {"value": 15, "unit": "µA"}
